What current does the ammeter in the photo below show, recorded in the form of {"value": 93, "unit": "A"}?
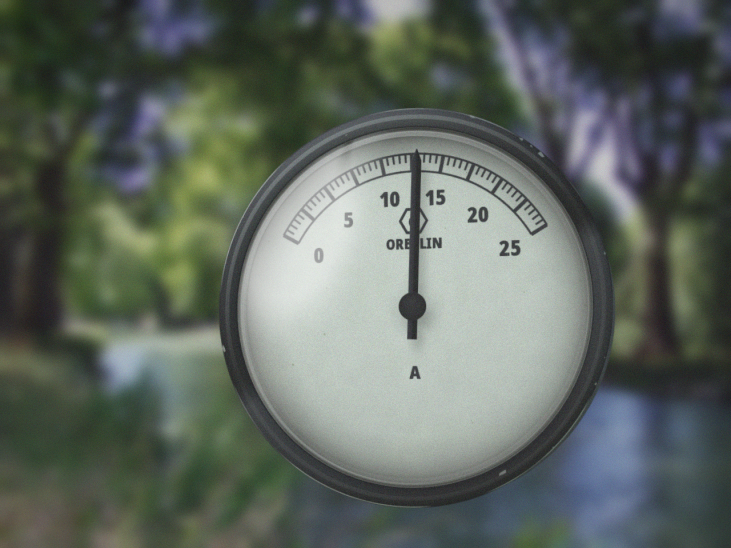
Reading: {"value": 13, "unit": "A"}
